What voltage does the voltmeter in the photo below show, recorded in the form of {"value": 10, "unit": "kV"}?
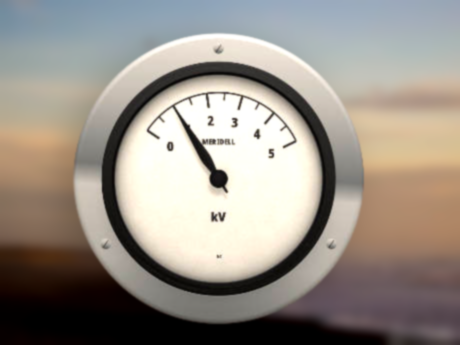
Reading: {"value": 1, "unit": "kV"}
